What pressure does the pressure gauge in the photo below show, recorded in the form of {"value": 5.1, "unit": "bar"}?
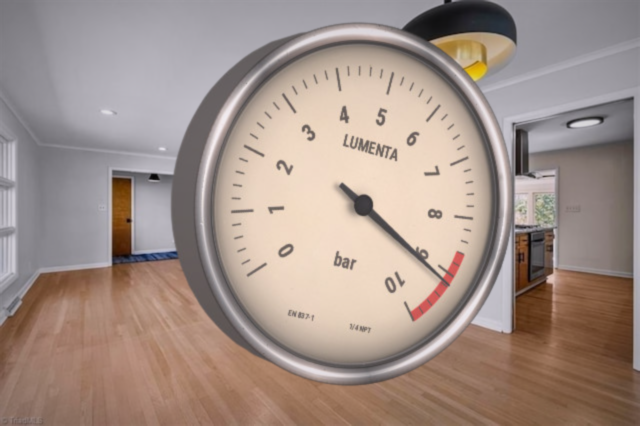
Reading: {"value": 9.2, "unit": "bar"}
